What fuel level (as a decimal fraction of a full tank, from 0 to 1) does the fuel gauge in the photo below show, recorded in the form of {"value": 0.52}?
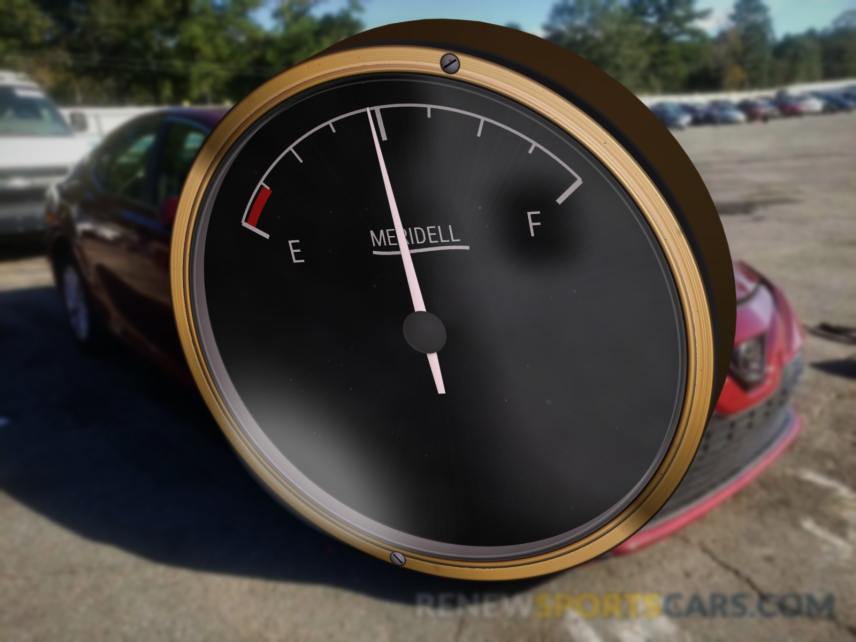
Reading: {"value": 0.5}
